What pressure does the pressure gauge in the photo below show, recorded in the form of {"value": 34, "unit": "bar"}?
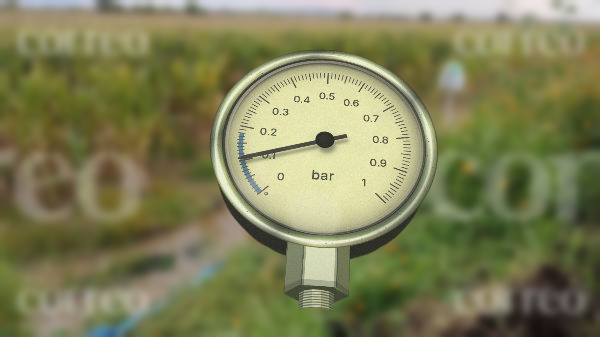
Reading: {"value": 0.1, "unit": "bar"}
